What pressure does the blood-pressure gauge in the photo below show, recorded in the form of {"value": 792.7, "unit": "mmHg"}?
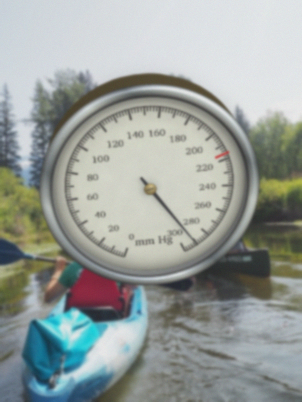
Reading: {"value": 290, "unit": "mmHg"}
